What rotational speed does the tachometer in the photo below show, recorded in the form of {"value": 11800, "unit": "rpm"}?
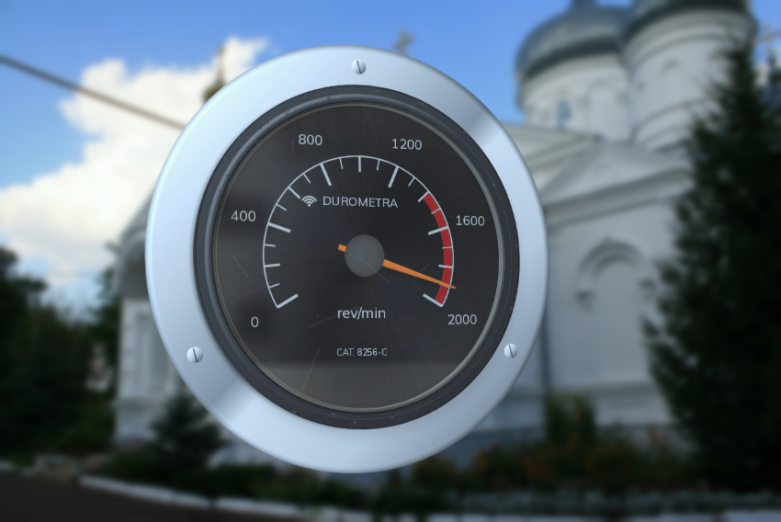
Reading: {"value": 1900, "unit": "rpm"}
